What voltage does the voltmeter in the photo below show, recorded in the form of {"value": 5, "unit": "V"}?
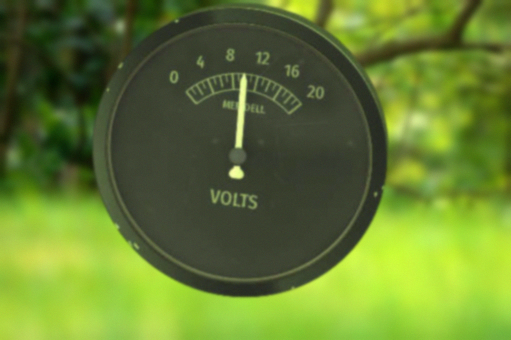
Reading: {"value": 10, "unit": "V"}
